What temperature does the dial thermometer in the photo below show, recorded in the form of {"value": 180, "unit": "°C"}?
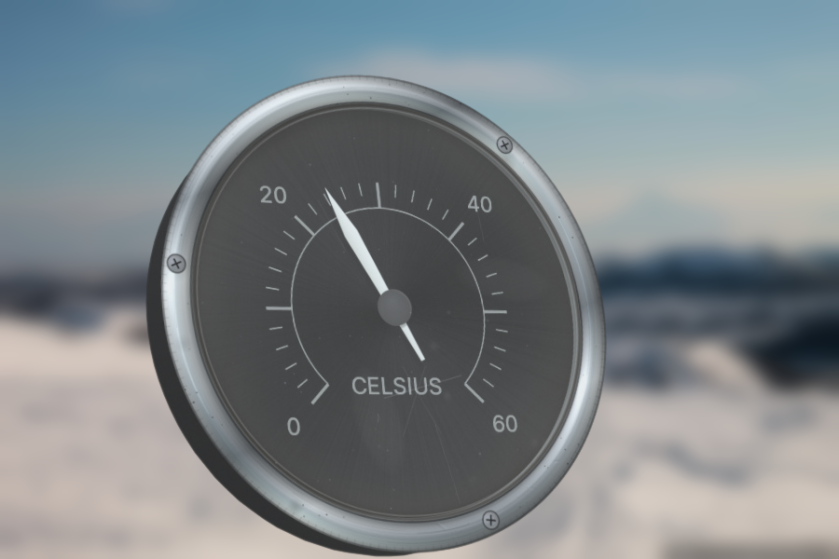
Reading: {"value": 24, "unit": "°C"}
